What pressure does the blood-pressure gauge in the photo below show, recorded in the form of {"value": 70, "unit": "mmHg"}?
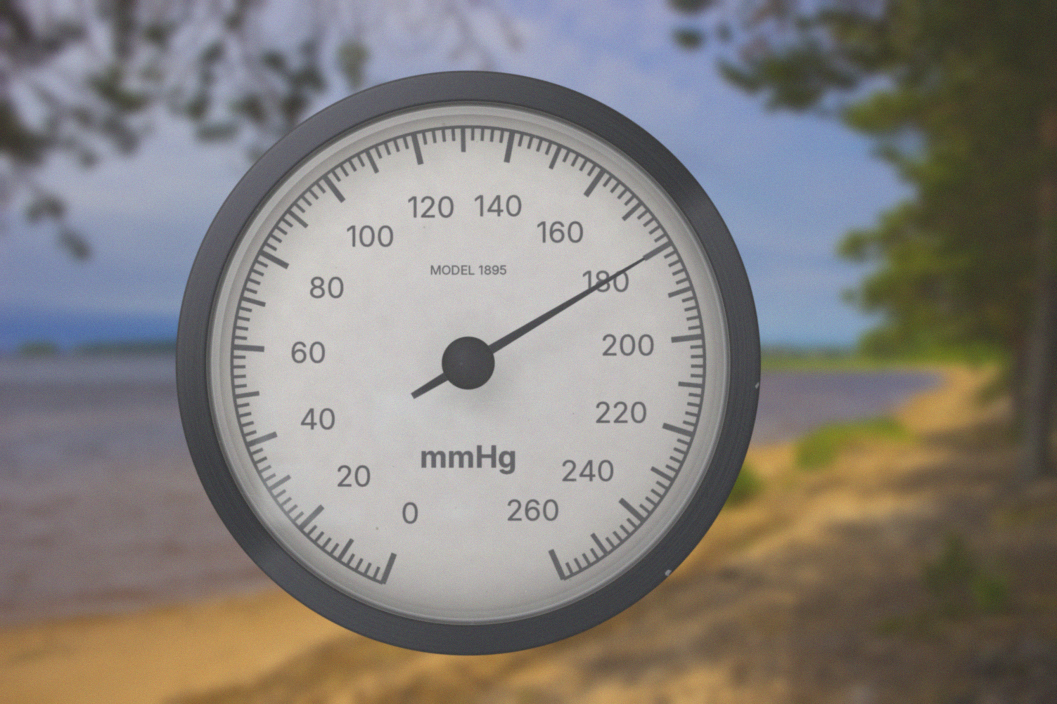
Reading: {"value": 180, "unit": "mmHg"}
